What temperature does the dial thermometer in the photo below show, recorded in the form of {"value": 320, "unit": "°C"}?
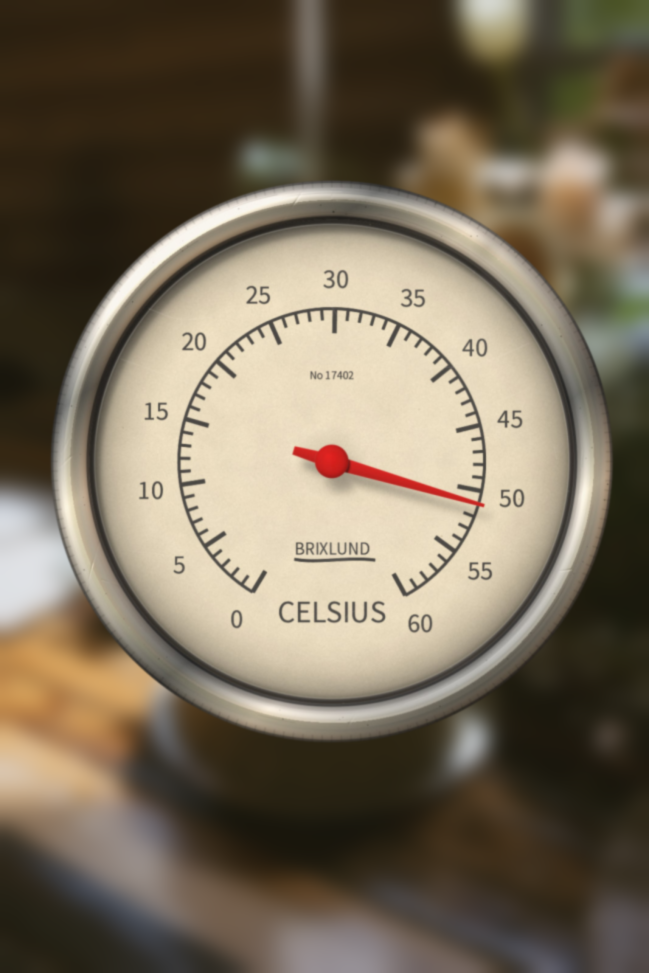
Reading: {"value": 51, "unit": "°C"}
